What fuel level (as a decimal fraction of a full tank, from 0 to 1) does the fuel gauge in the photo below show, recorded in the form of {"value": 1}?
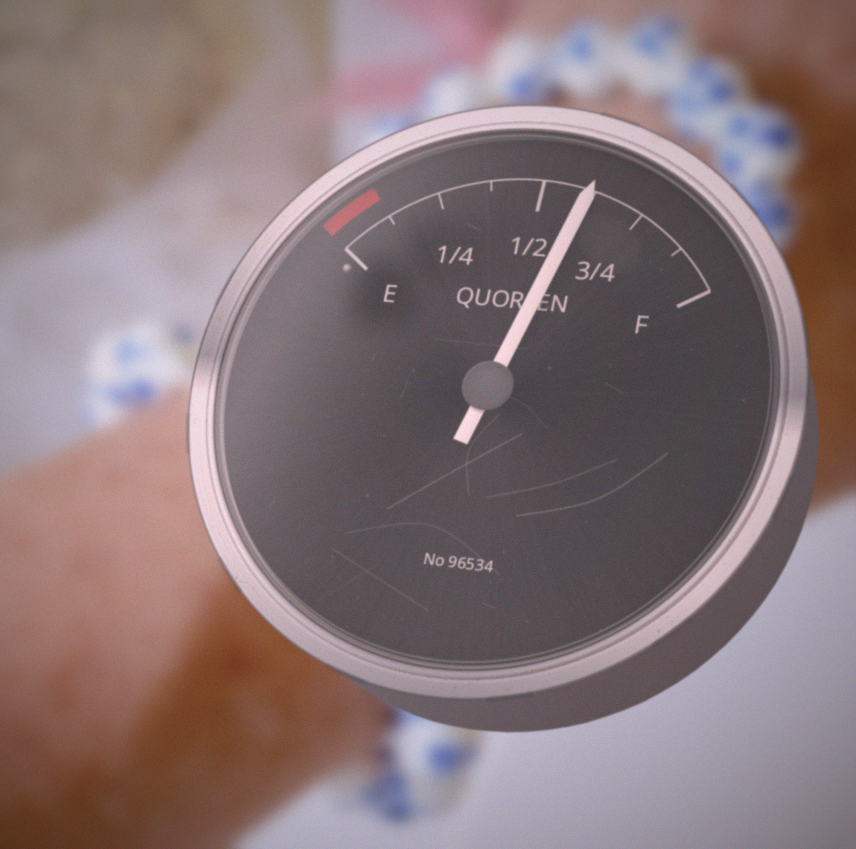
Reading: {"value": 0.625}
